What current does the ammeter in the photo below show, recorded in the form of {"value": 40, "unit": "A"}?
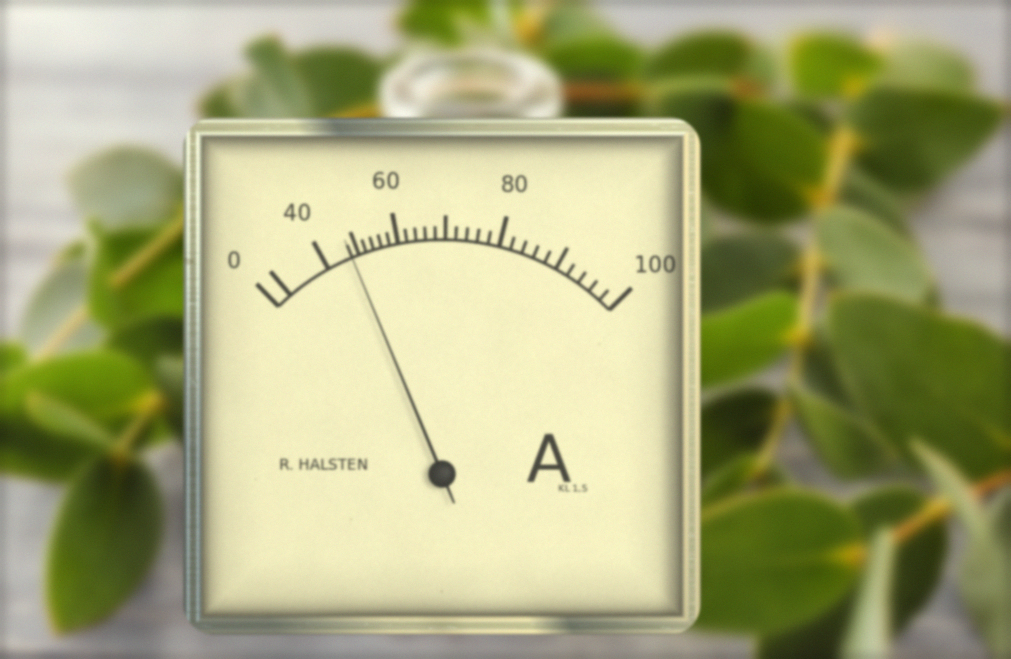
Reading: {"value": 48, "unit": "A"}
